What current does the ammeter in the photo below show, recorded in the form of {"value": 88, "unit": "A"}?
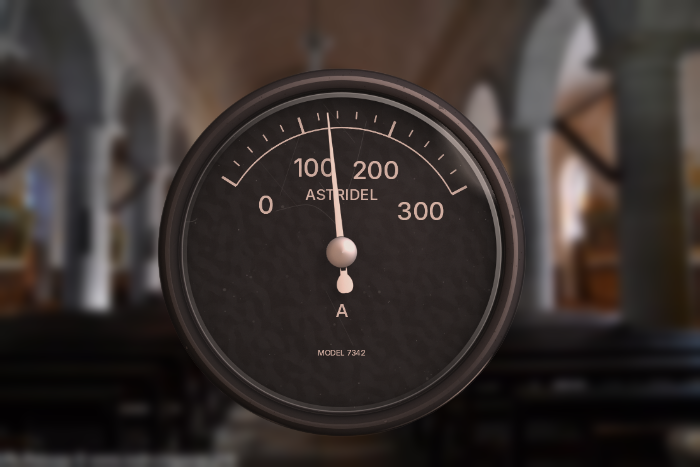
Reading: {"value": 130, "unit": "A"}
